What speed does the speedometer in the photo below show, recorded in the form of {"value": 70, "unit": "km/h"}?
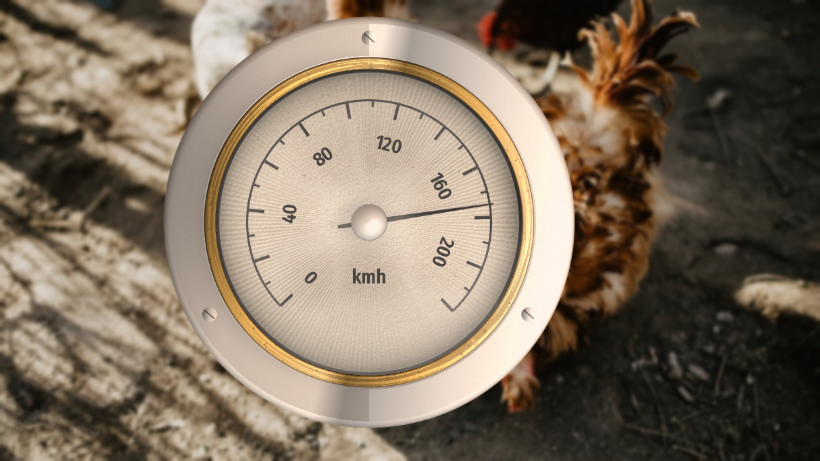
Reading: {"value": 175, "unit": "km/h"}
